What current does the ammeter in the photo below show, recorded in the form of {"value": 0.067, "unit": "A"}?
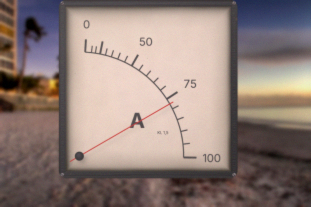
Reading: {"value": 77.5, "unit": "A"}
